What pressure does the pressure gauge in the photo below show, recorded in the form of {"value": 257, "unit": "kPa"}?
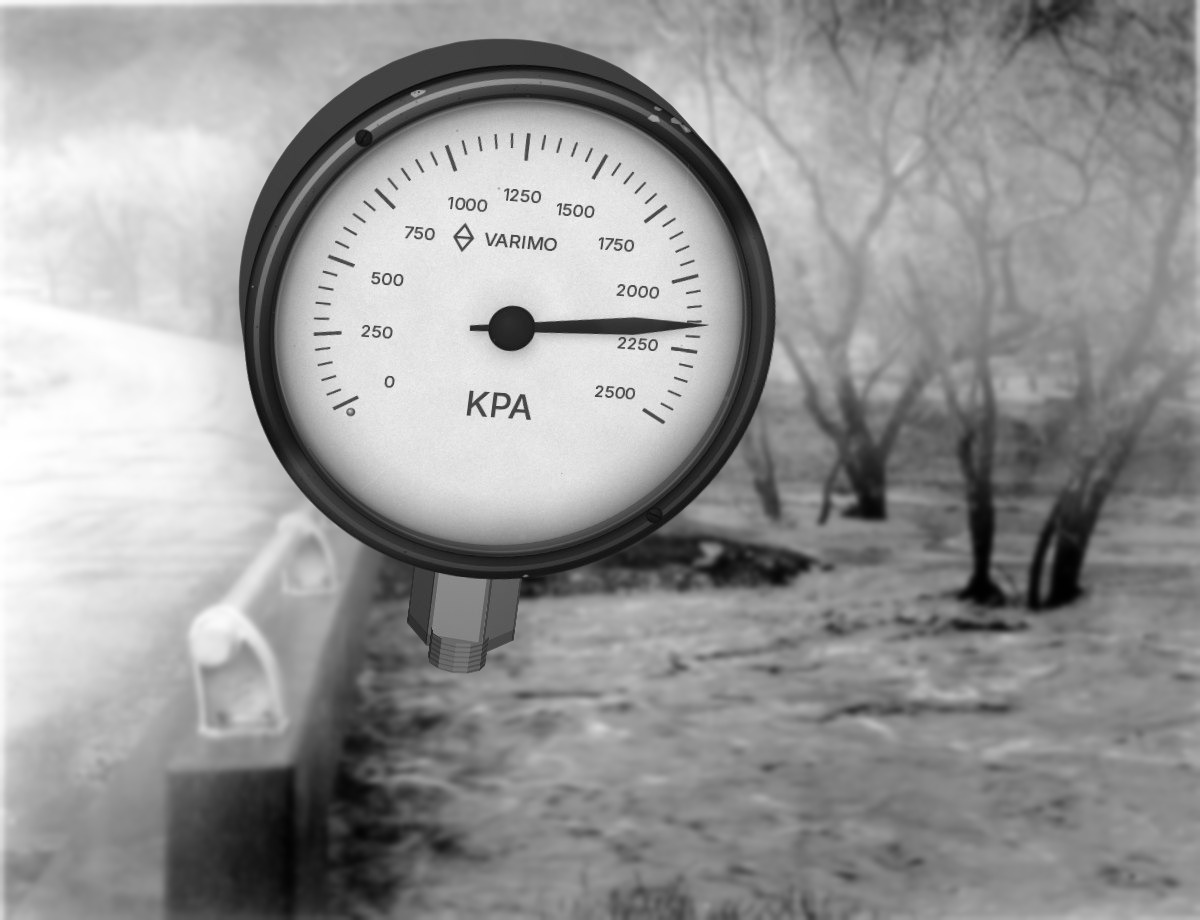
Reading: {"value": 2150, "unit": "kPa"}
